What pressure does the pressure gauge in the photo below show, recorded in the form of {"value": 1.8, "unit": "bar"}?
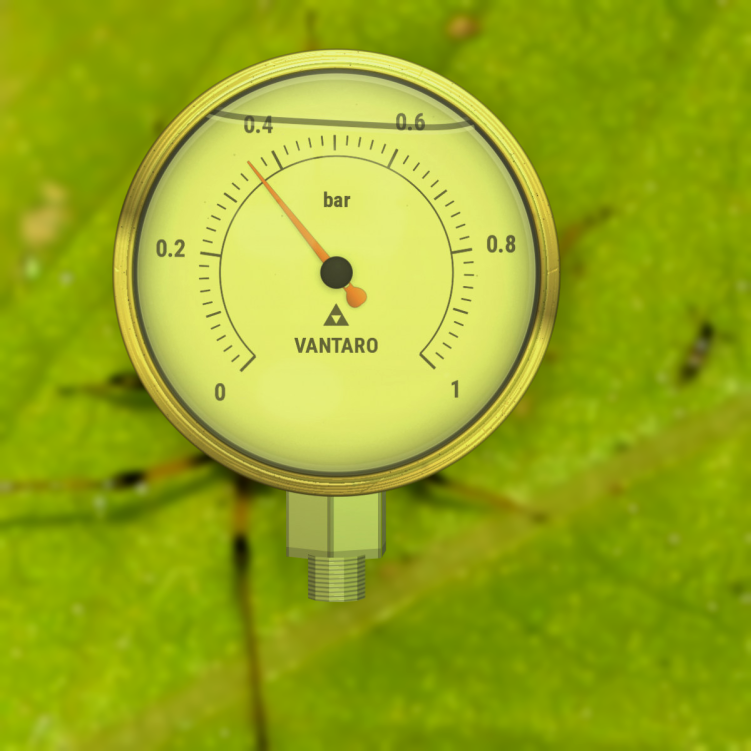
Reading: {"value": 0.36, "unit": "bar"}
